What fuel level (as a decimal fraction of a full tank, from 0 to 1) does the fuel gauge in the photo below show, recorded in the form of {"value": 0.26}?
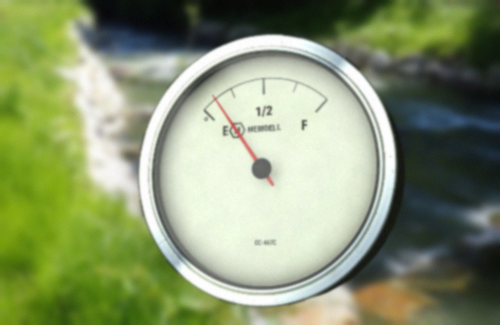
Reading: {"value": 0.125}
